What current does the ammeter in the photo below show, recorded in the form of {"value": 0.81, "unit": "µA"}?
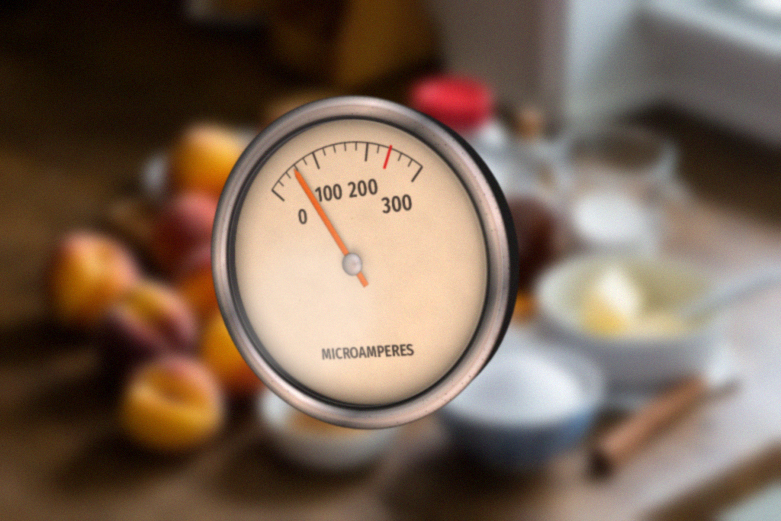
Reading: {"value": 60, "unit": "µA"}
